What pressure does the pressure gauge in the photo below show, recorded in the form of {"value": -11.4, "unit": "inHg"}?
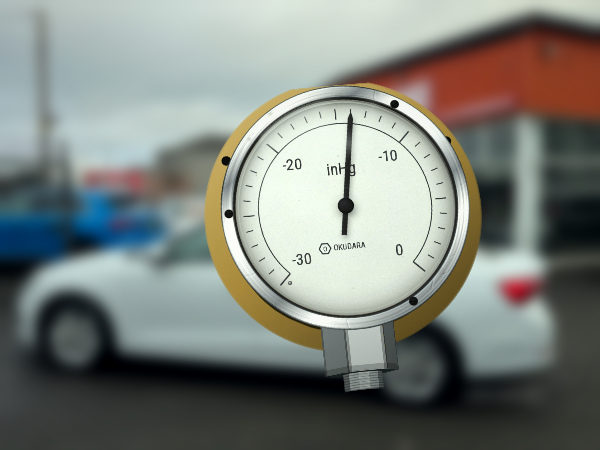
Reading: {"value": -14, "unit": "inHg"}
